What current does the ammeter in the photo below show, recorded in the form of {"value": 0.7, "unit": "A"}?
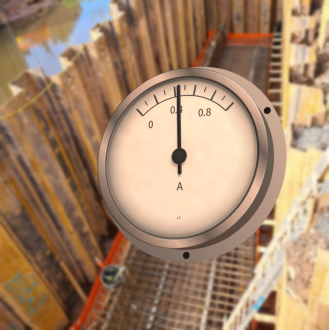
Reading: {"value": 0.45, "unit": "A"}
